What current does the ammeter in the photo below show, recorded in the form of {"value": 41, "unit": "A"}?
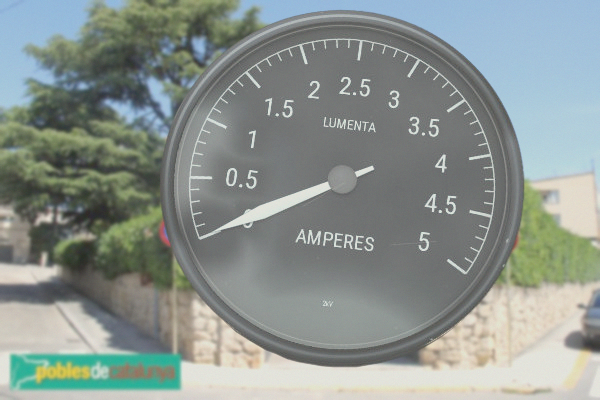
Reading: {"value": 0, "unit": "A"}
